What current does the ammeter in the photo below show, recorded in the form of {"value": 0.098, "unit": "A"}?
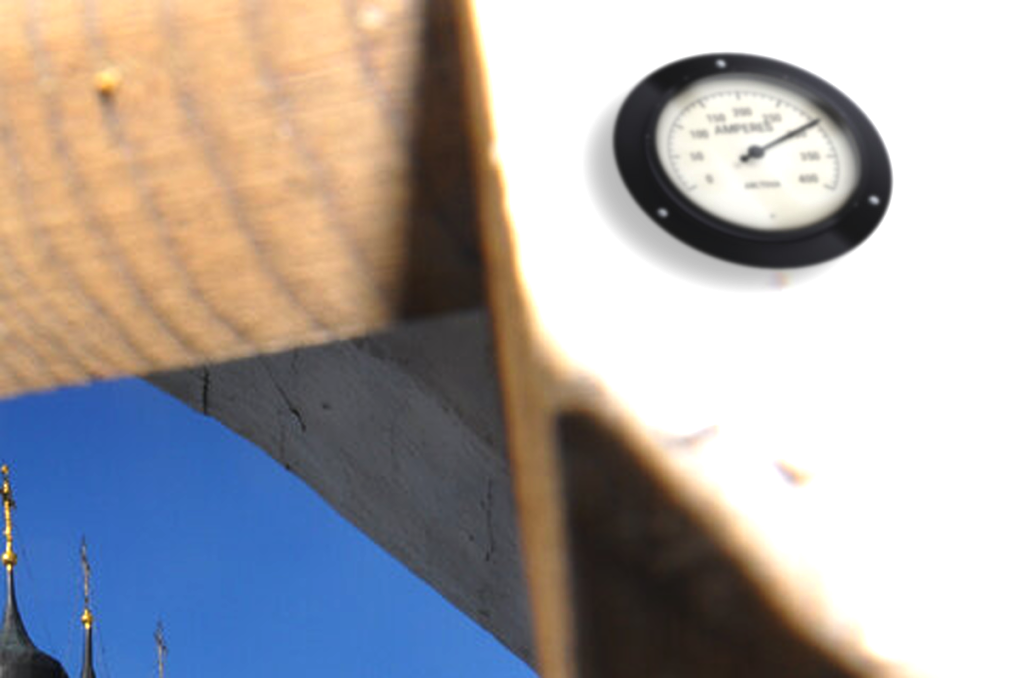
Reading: {"value": 300, "unit": "A"}
